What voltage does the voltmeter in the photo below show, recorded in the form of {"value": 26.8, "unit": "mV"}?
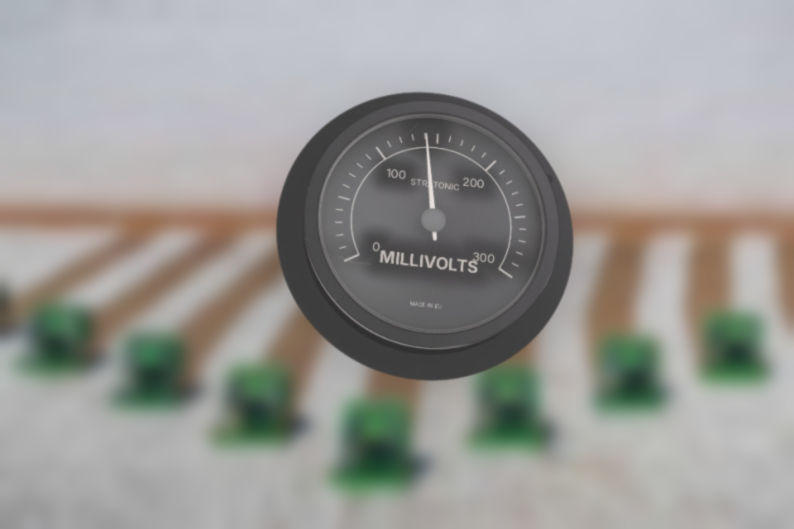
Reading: {"value": 140, "unit": "mV"}
